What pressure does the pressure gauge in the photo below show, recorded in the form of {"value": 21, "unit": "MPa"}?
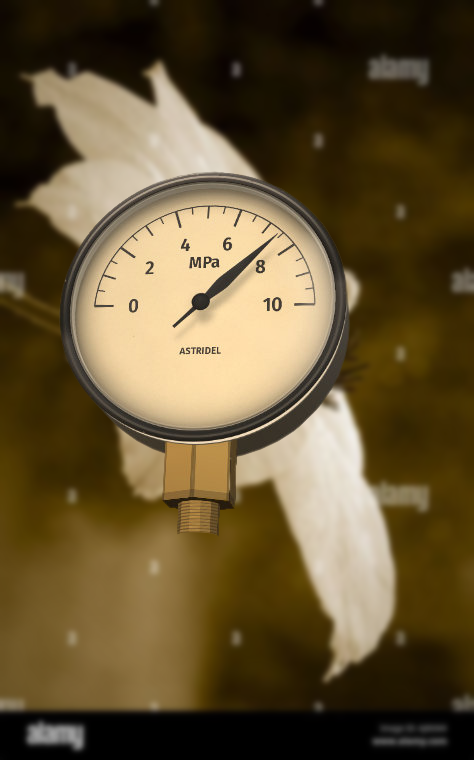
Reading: {"value": 7.5, "unit": "MPa"}
